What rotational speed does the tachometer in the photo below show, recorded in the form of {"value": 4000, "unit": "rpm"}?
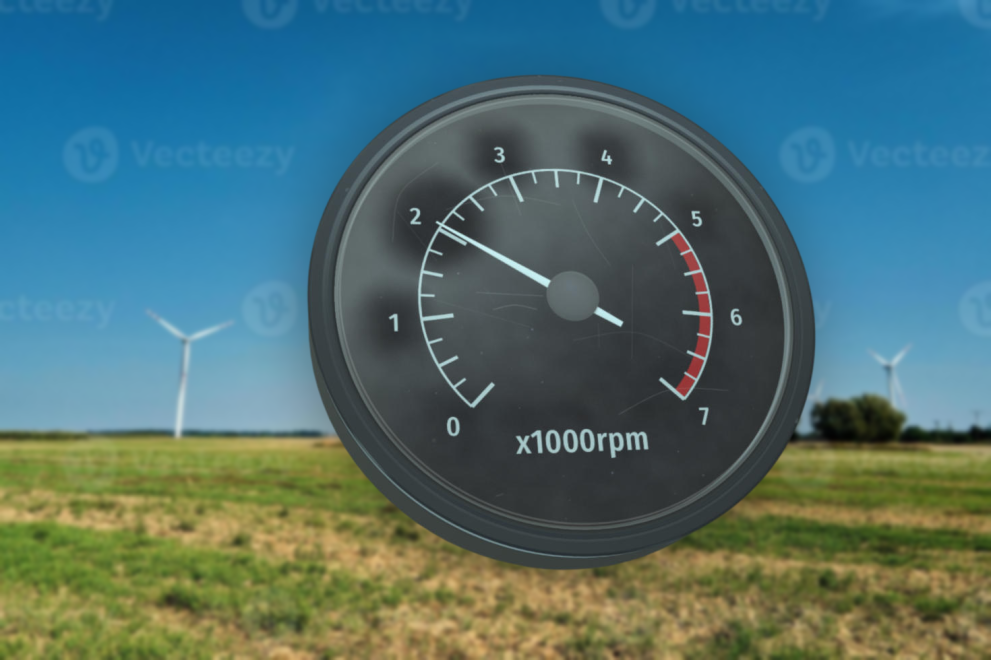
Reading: {"value": 2000, "unit": "rpm"}
